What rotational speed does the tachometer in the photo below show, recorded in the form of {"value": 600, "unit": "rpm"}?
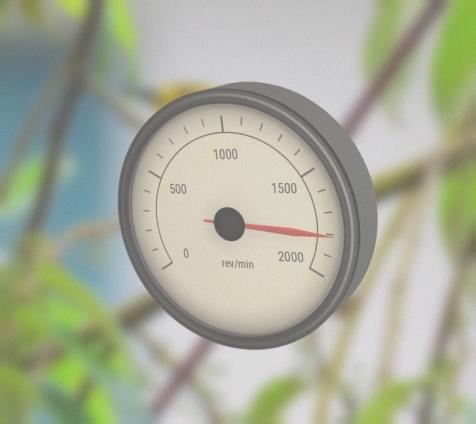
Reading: {"value": 1800, "unit": "rpm"}
